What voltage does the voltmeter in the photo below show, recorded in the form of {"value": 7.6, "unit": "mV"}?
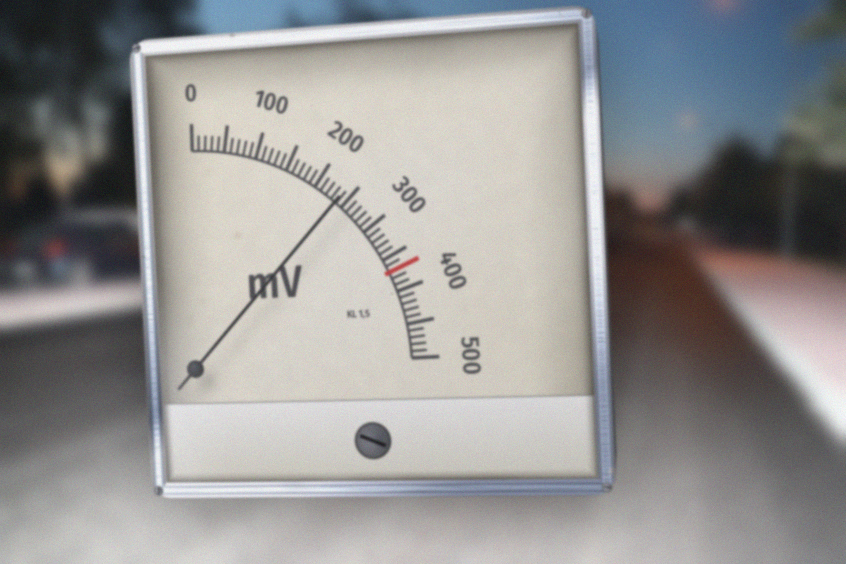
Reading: {"value": 240, "unit": "mV"}
